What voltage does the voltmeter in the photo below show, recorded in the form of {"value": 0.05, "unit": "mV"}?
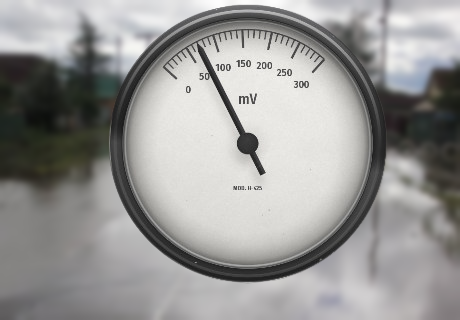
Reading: {"value": 70, "unit": "mV"}
